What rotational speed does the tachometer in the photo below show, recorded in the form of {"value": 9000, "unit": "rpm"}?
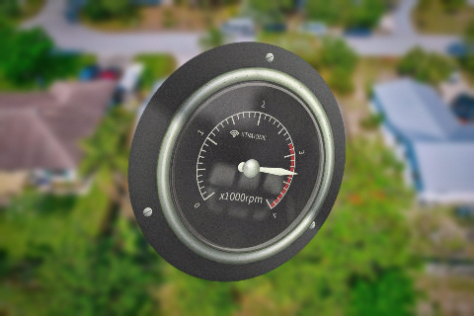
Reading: {"value": 3300, "unit": "rpm"}
